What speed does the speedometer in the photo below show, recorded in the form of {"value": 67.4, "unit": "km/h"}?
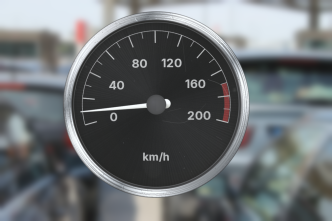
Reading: {"value": 10, "unit": "km/h"}
